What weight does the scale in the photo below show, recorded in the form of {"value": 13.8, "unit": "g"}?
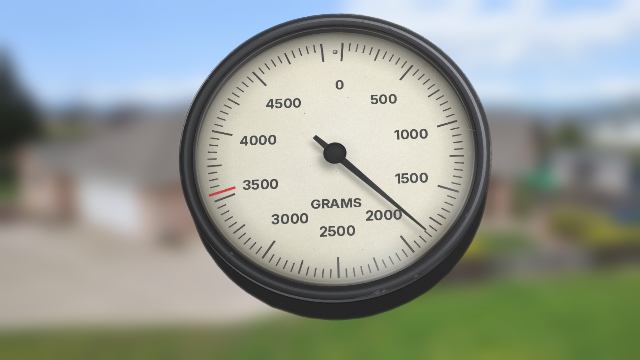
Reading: {"value": 1850, "unit": "g"}
